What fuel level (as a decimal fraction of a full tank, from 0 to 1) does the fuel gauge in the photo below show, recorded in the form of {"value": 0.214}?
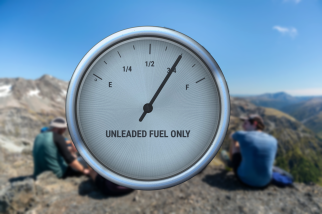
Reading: {"value": 0.75}
